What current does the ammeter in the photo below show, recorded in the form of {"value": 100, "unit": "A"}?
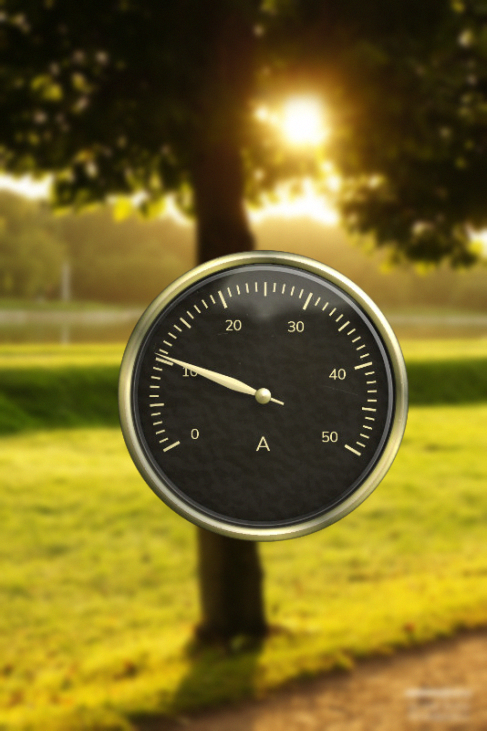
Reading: {"value": 10.5, "unit": "A"}
